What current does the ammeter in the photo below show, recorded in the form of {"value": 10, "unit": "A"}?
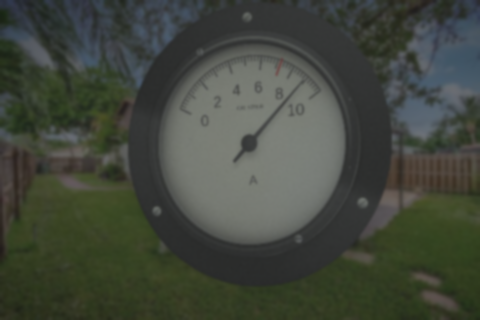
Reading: {"value": 9, "unit": "A"}
